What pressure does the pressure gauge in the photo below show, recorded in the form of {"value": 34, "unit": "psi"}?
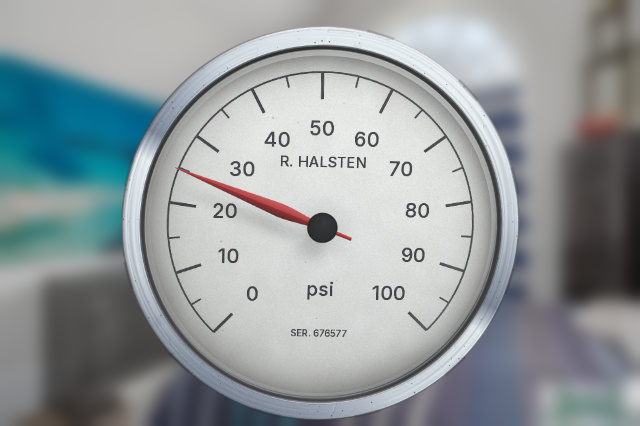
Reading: {"value": 25, "unit": "psi"}
